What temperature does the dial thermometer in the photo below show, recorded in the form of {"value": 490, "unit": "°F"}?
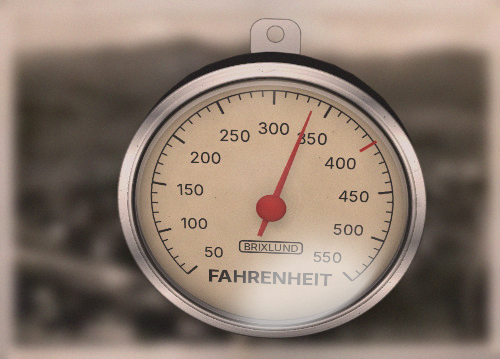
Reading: {"value": 335, "unit": "°F"}
